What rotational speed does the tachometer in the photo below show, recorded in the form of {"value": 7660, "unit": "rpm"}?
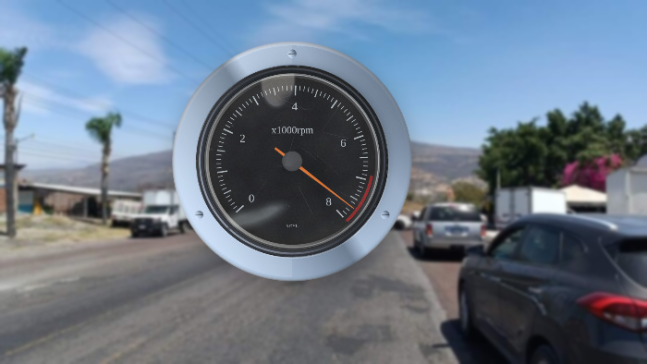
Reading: {"value": 7700, "unit": "rpm"}
